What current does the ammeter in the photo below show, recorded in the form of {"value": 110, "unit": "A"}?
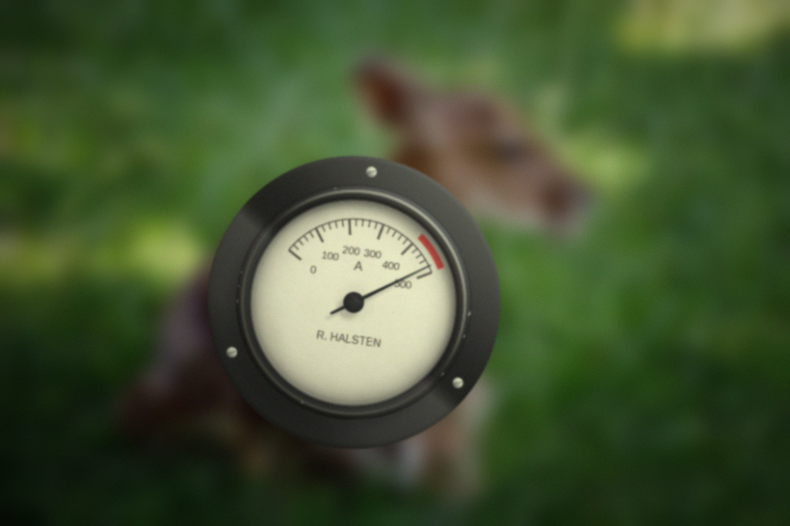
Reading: {"value": 480, "unit": "A"}
